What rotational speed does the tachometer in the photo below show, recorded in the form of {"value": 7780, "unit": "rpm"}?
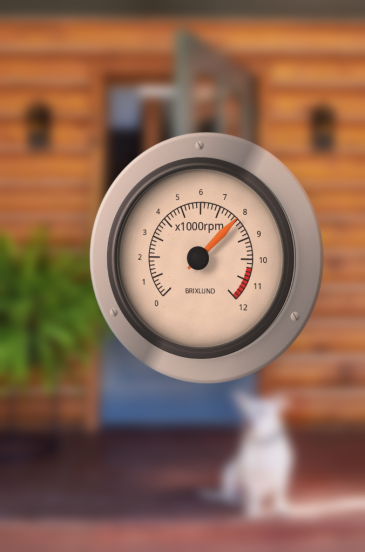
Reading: {"value": 8000, "unit": "rpm"}
